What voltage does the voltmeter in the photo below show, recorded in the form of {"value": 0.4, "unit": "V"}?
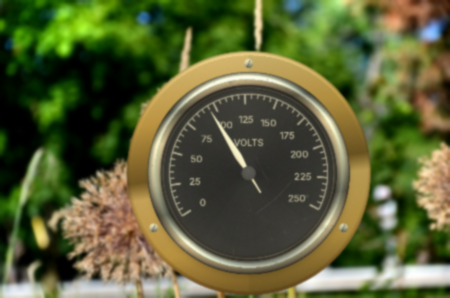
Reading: {"value": 95, "unit": "V"}
